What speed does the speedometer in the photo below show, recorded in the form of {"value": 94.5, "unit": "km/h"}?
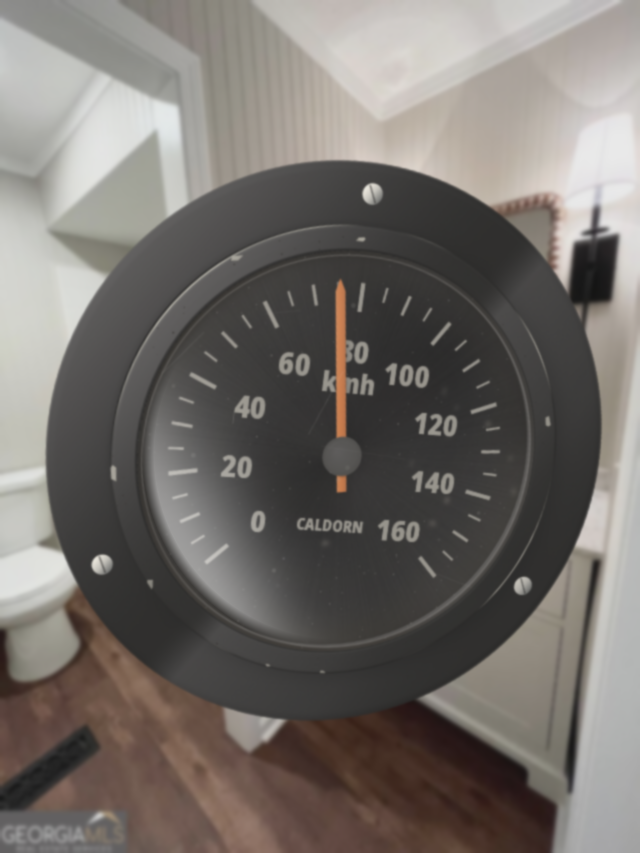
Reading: {"value": 75, "unit": "km/h"}
